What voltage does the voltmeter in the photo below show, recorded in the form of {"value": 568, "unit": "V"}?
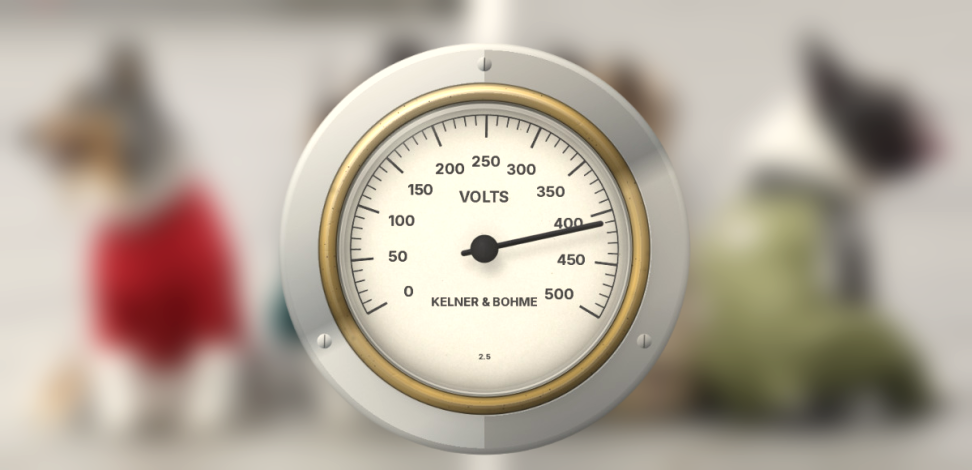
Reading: {"value": 410, "unit": "V"}
